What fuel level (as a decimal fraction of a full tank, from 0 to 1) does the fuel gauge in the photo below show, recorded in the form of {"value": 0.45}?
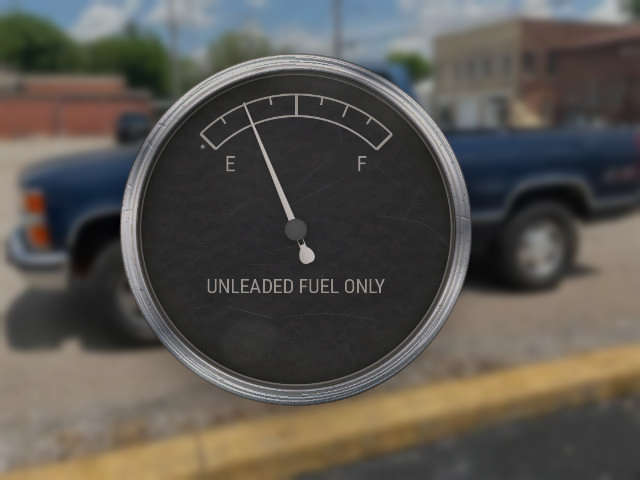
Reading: {"value": 0.25}
